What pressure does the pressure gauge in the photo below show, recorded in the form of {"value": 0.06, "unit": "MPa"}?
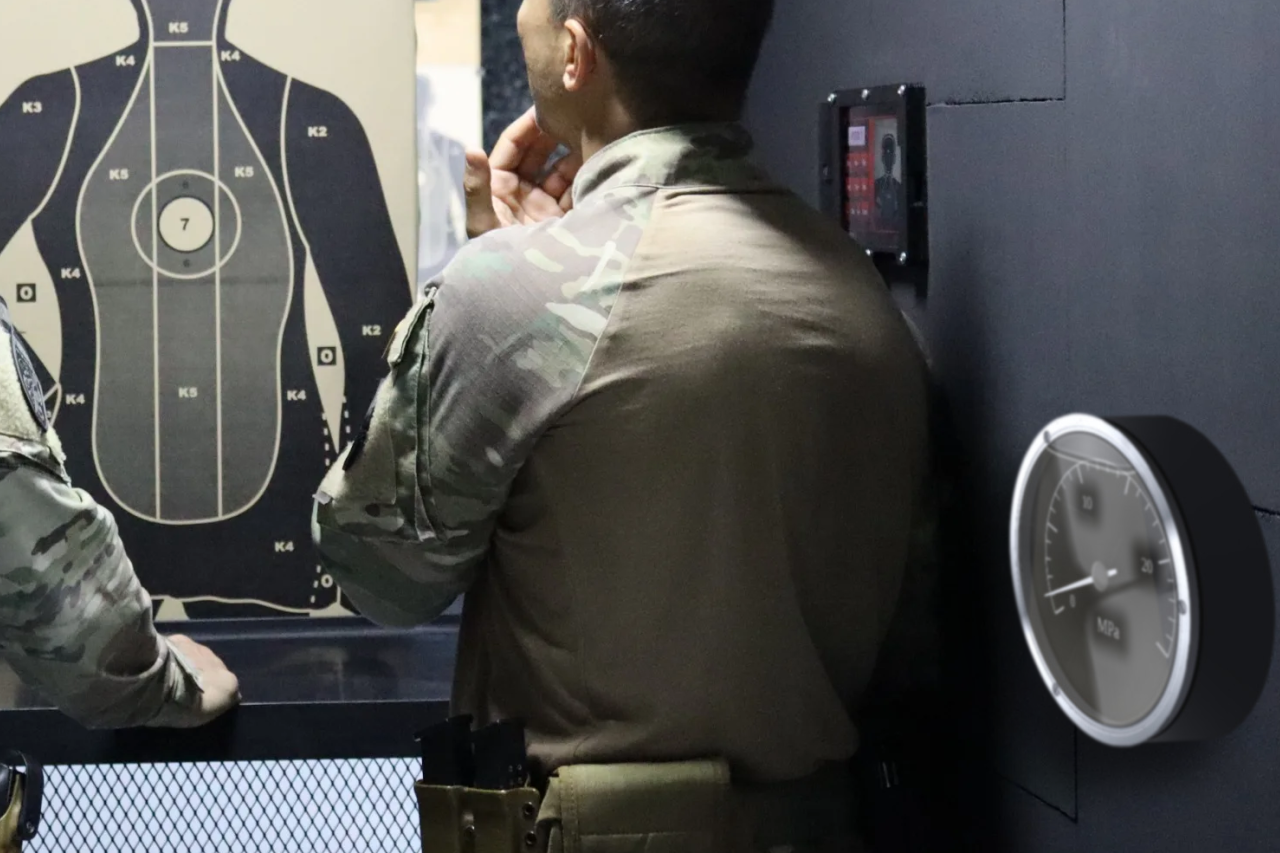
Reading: {"value": 1, "unit": "MPa"}
